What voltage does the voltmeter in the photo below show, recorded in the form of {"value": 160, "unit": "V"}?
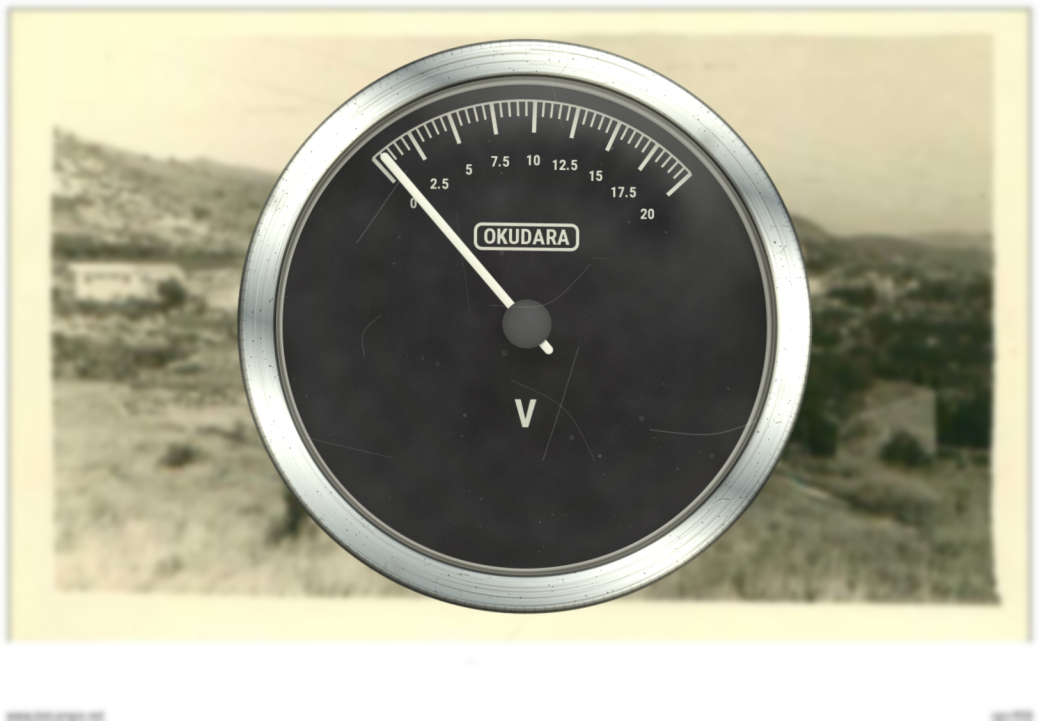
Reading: {"value": 0.5, "unit": "V"}
